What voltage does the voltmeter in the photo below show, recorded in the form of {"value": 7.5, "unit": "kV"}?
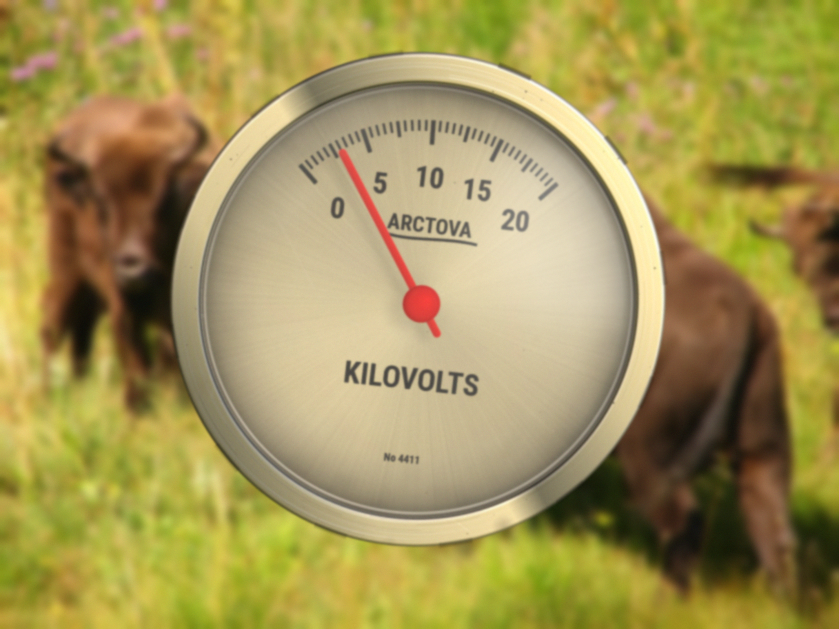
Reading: {"value": 3, "unit": "kV"}
